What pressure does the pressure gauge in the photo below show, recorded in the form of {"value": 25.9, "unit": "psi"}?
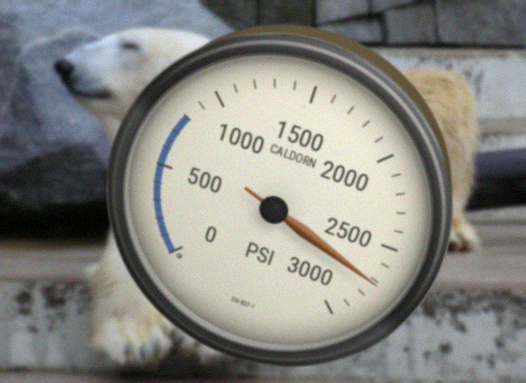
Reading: {"value": 2700, "unit": "psi"}
